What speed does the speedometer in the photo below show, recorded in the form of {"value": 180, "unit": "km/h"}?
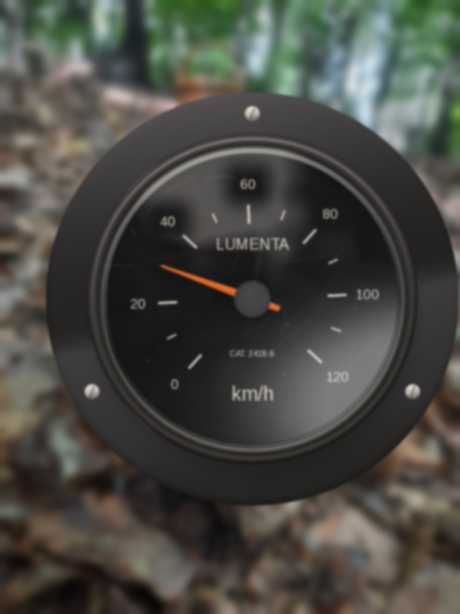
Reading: {"value": 30, "unit": "km/h"}
